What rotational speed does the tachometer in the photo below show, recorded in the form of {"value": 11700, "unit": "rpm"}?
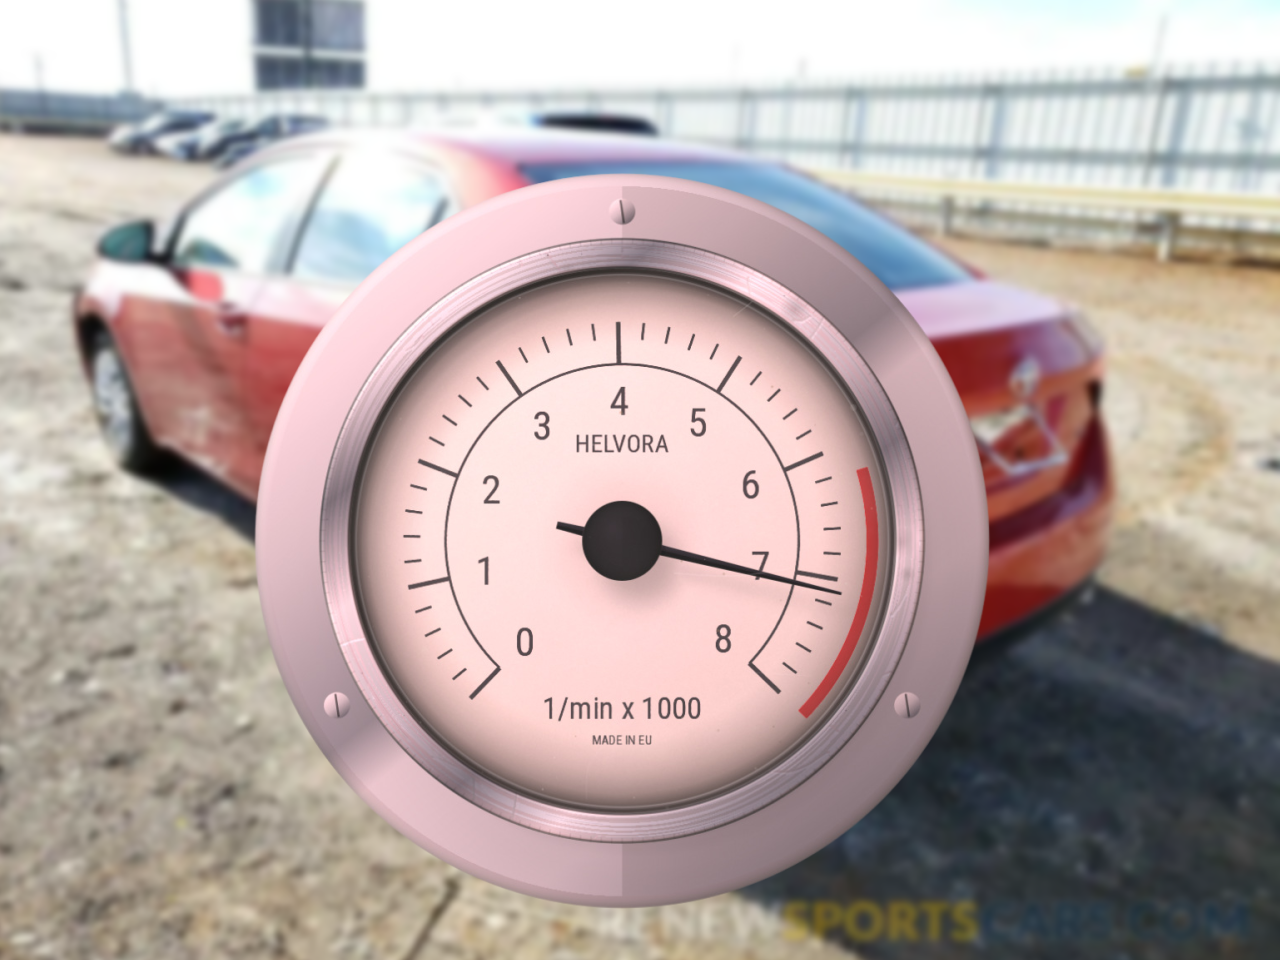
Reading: {"value": 7100, "unit": "rpm"}
